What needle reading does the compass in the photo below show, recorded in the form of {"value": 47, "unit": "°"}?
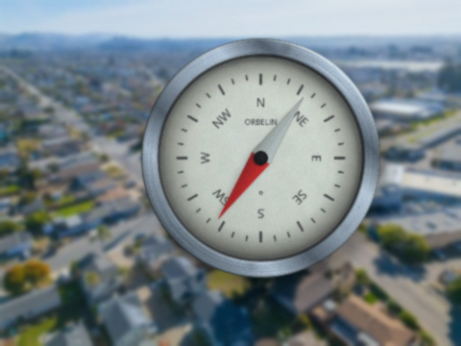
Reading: {"value": 215, "unit": "°"}
